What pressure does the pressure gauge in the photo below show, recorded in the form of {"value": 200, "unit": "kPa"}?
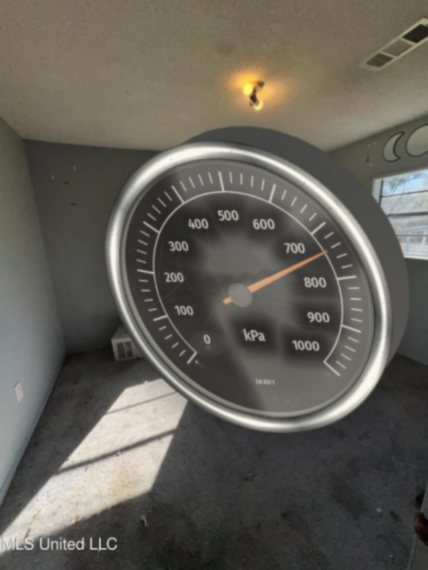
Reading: {"value": 740, "unit": "kPa"}
